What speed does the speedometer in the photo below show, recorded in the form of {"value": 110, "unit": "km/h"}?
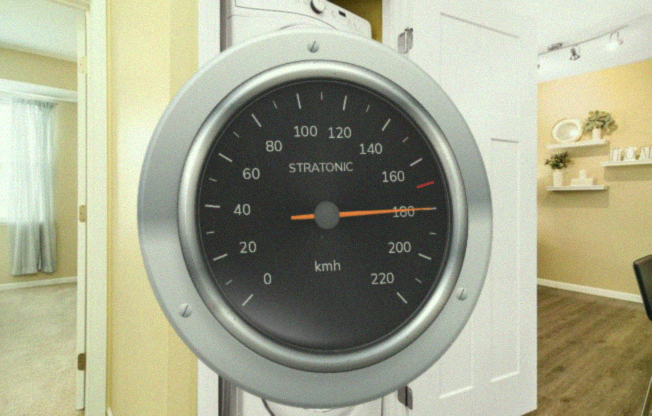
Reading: {"value": 180, "unit": "km/h"}
